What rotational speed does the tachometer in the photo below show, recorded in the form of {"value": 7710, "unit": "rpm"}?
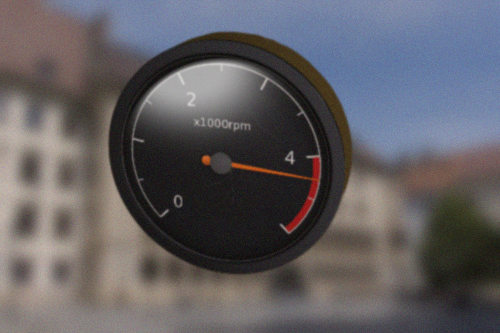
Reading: {"value": 4250, "unit": "rpm"}
